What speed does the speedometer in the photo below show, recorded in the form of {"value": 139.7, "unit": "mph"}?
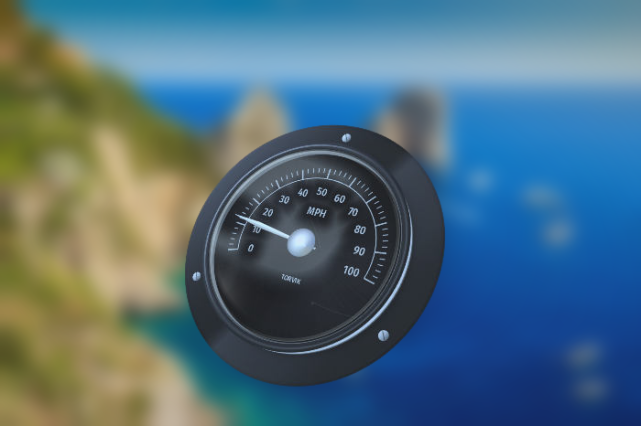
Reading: {"value": 12, "unit": "mph"}
